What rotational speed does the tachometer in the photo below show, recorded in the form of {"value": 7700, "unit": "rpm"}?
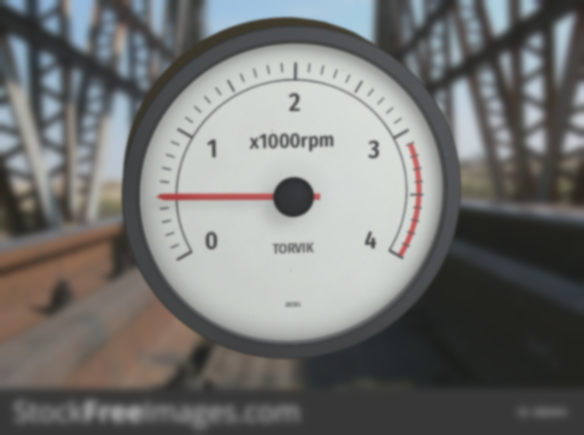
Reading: {"value": 500, "unit": "rpm"}
